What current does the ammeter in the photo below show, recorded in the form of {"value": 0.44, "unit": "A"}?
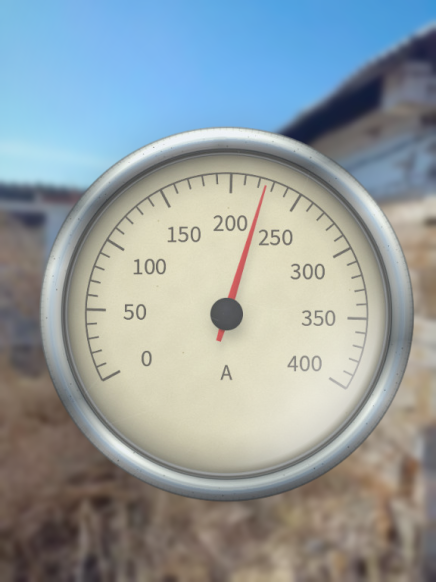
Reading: {"value": 225, "unit": "A"}
